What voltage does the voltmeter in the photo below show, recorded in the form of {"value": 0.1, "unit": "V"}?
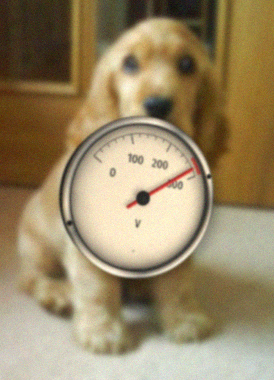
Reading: {"value": 280, "unit": "V"}
